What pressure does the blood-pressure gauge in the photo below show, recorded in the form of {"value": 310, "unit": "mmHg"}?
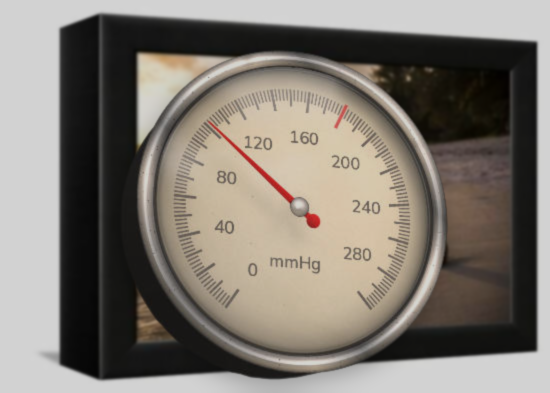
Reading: {"value": 100, "unit": "mmHg"}
